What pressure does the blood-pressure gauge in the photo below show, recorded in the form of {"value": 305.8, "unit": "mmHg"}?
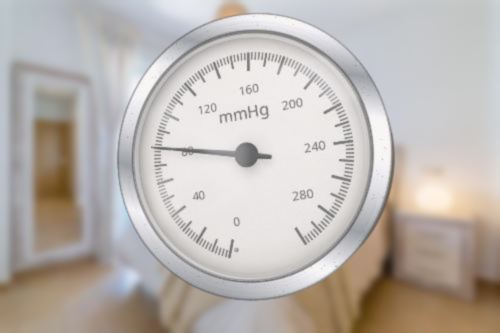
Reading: {"value": 80, "unit": "mmHg"}
